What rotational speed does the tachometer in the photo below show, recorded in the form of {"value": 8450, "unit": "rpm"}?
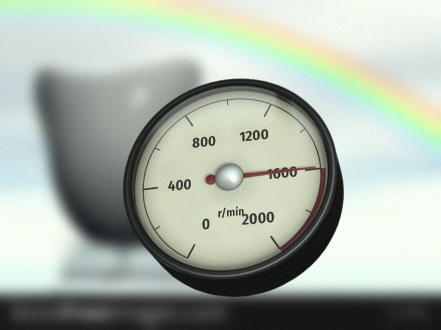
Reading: {"value": 1600, "unit": "rpm"}
